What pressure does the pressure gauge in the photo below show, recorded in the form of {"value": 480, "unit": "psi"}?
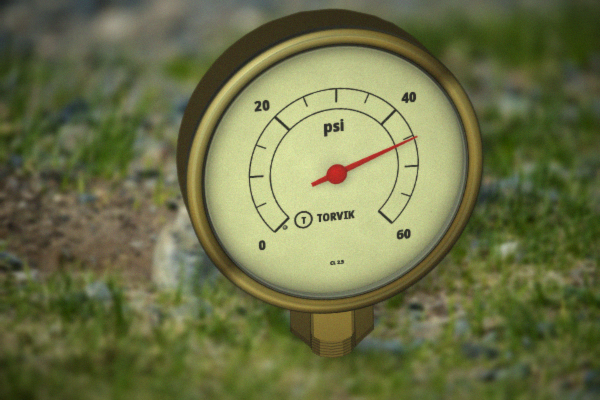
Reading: {"value": 45, "unit": "psi"}
